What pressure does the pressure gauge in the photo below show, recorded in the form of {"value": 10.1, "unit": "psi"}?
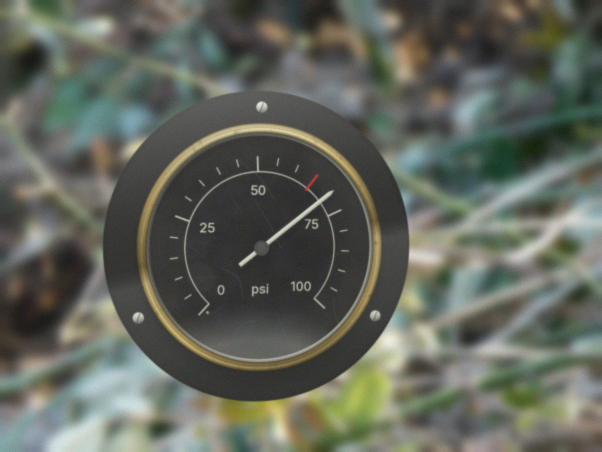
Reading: {"value": 70, "unit": "psi"}
